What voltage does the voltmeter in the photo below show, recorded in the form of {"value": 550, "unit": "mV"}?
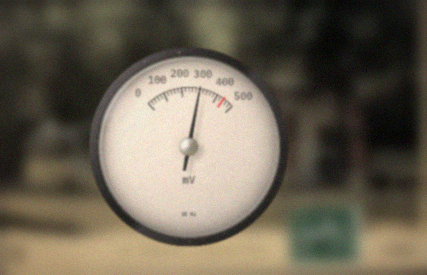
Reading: {"value": 300, "unit": "mV"}
